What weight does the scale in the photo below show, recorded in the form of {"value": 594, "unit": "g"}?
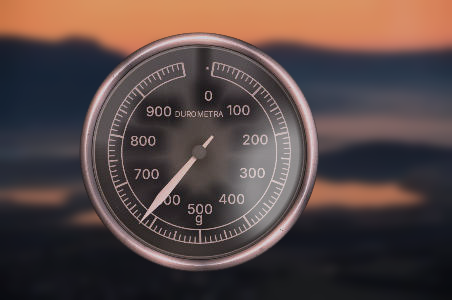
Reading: {"value": 620, "unit": "g"}
